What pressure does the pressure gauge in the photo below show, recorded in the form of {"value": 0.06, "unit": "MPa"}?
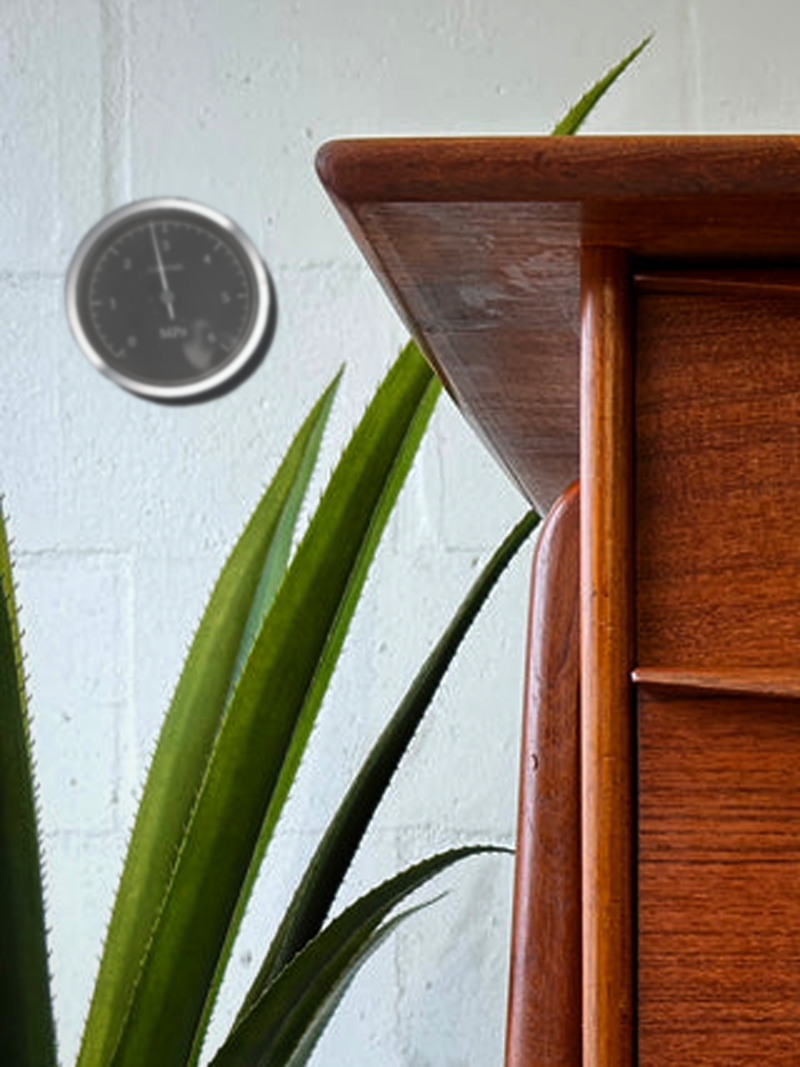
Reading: {"value": 2.8, "unit": "MPa"}
